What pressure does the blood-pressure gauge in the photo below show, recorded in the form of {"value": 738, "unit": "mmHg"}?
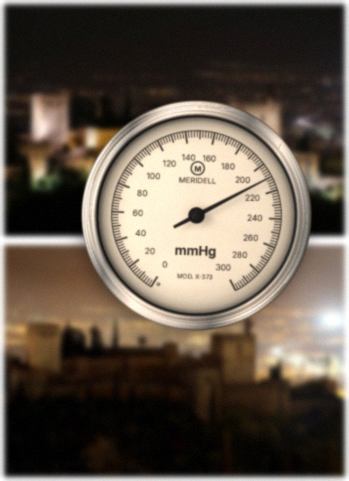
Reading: {"value": 210, "unit": "mmHg"}
